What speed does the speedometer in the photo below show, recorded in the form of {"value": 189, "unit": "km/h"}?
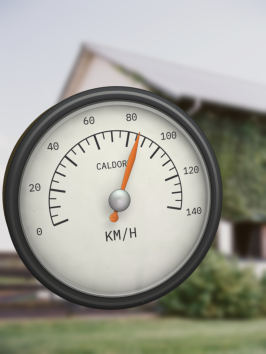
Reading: {"value": 85, "unit": "km/h"}
